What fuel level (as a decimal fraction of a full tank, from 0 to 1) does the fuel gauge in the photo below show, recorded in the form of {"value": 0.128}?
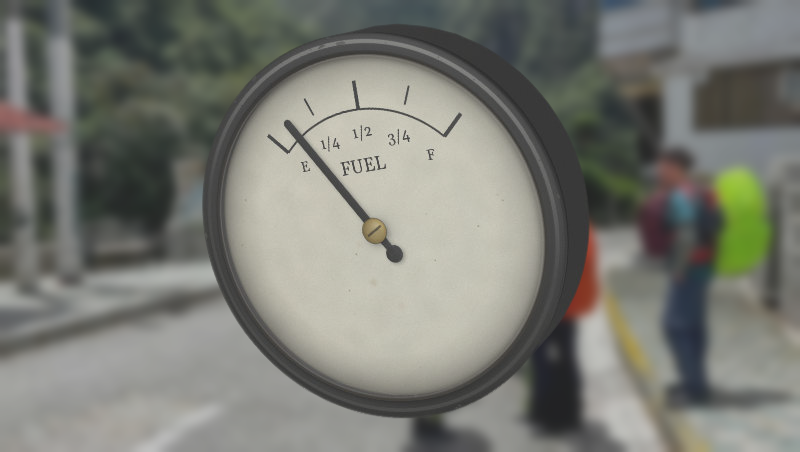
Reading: {"value": 0.125}
